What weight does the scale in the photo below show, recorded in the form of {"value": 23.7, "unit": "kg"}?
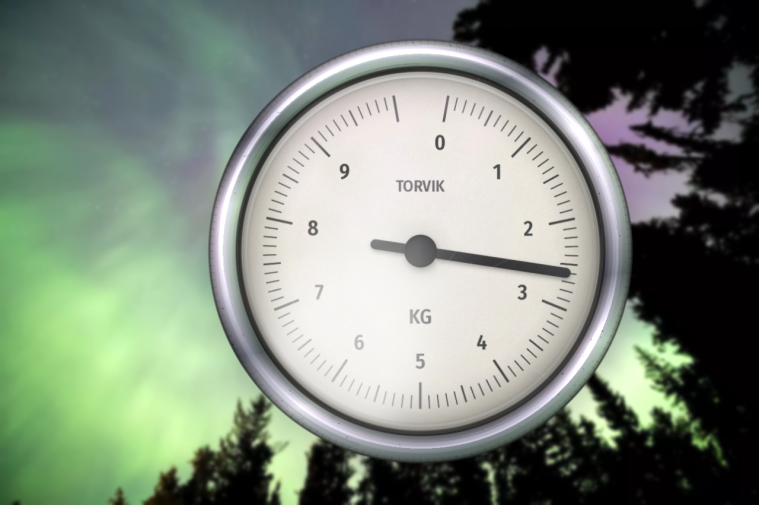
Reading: {"value": 2.6, "unit": "kg"}
